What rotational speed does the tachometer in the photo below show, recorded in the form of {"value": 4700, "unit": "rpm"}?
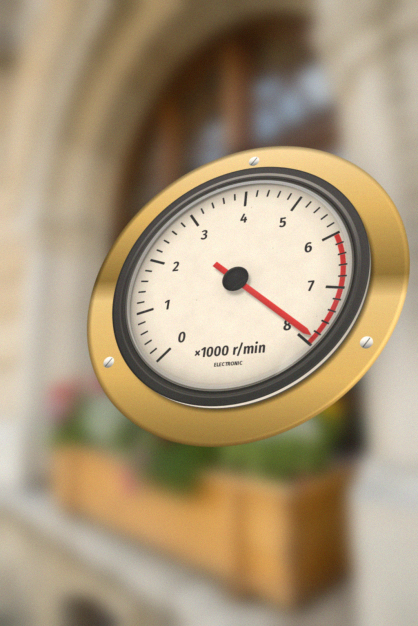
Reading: {"value": 7900, "unit": "rpm"}
